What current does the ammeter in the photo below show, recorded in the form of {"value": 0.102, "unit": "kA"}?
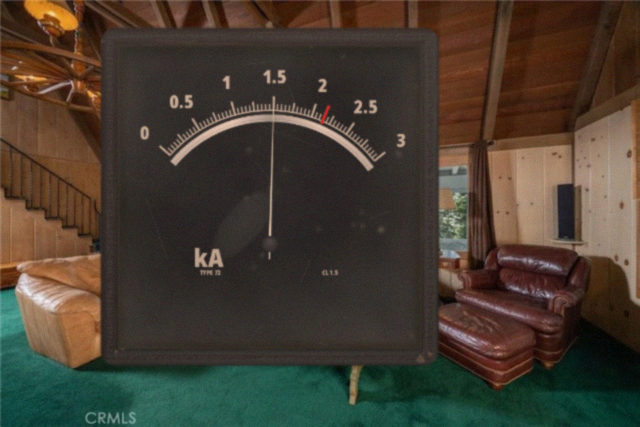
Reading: {"value": 1.5, "unit": "kA"}
